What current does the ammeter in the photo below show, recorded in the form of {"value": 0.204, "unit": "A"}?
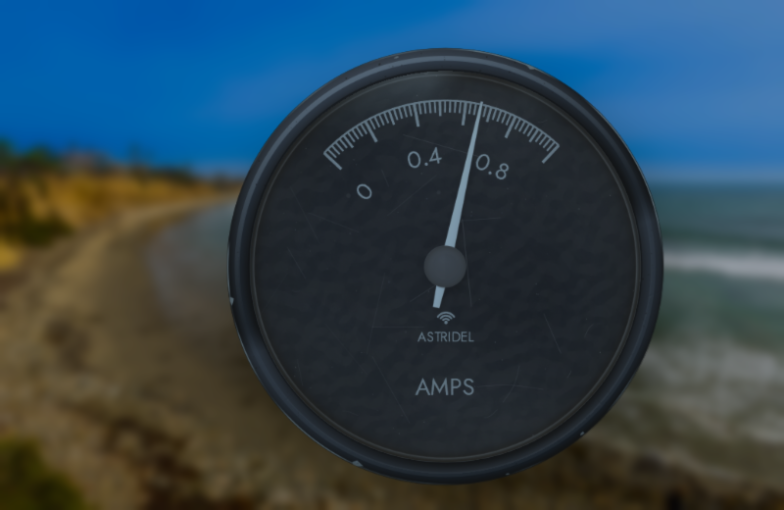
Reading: {"value": 0.66, "unit": "A"}
